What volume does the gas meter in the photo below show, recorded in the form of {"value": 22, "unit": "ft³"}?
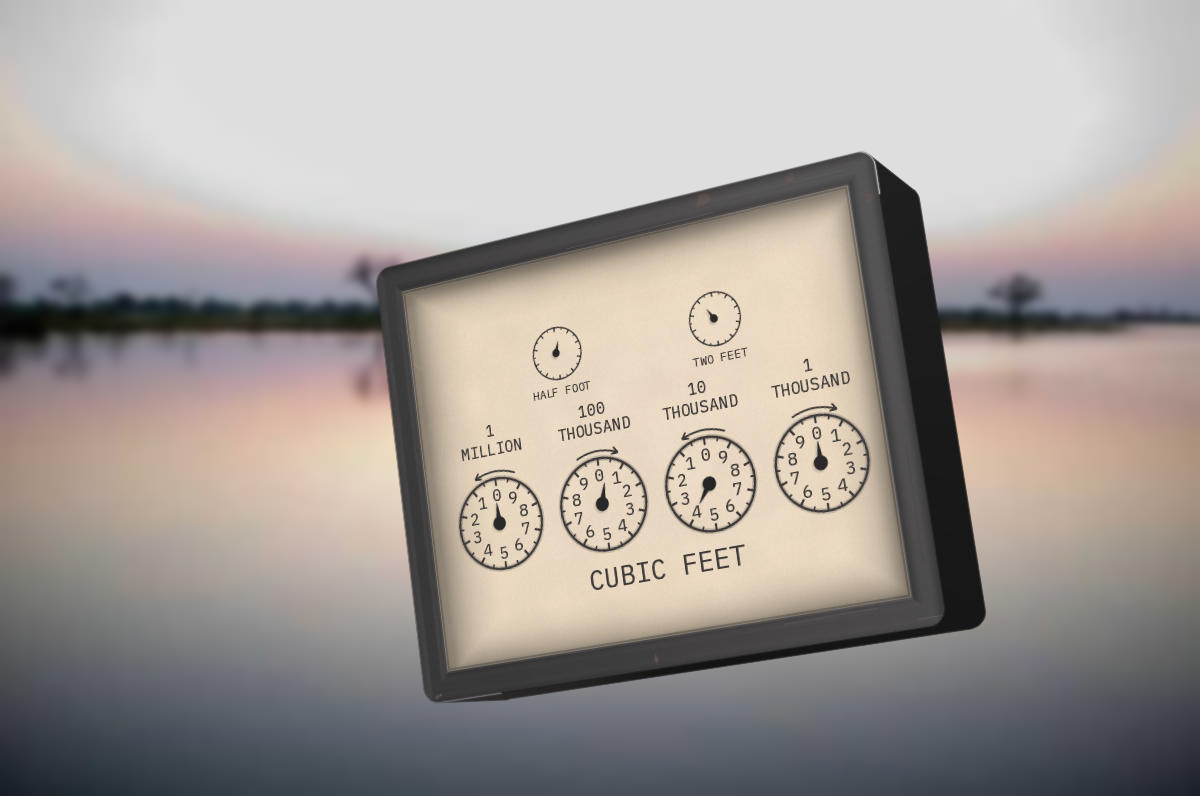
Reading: {"value": 4000, "unit": "ft³"}
